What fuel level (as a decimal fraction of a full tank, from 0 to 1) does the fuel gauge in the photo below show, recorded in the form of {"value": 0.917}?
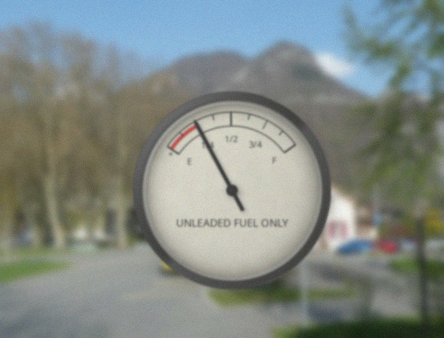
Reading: {"value": 0.25}
